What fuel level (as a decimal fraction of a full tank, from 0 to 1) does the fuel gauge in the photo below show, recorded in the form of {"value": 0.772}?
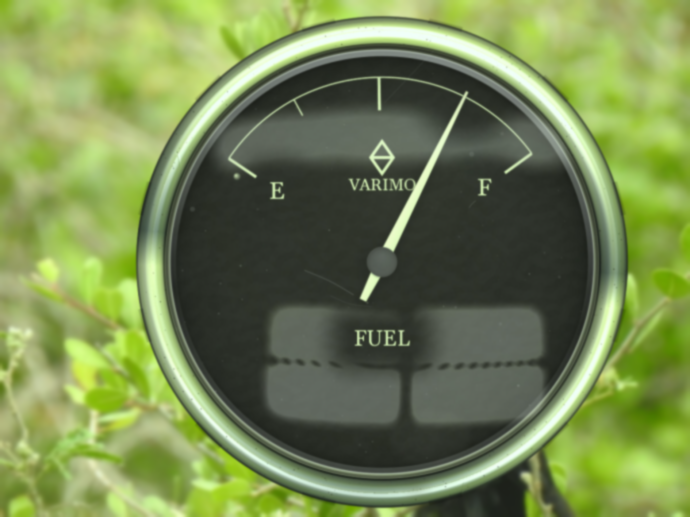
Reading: {"value": 0.75}
